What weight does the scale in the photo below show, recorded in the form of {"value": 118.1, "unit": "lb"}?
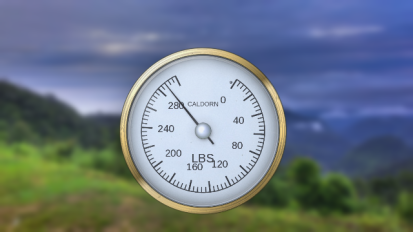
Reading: {"value": 288, "unit": "lb"}
